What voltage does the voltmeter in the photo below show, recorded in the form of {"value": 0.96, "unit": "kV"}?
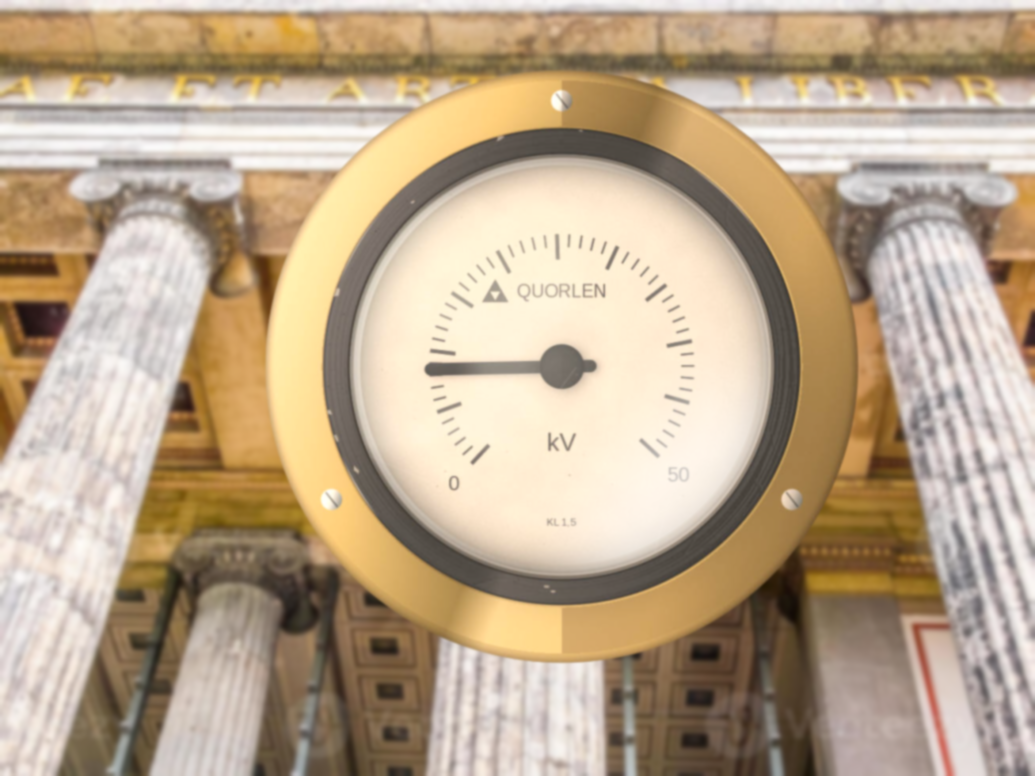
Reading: {"value": 8.5, "unit": "kV"}
